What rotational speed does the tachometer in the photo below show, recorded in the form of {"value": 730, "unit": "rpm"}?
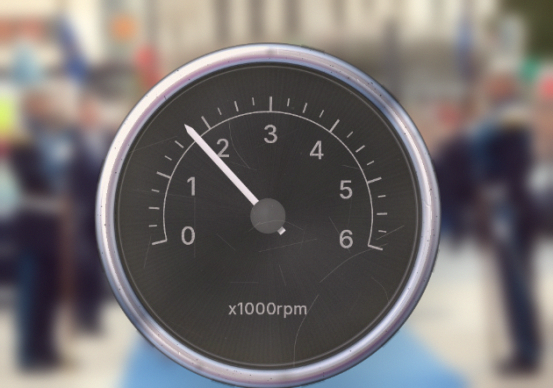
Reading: {"value": 1750, "unit": "rpm"}
